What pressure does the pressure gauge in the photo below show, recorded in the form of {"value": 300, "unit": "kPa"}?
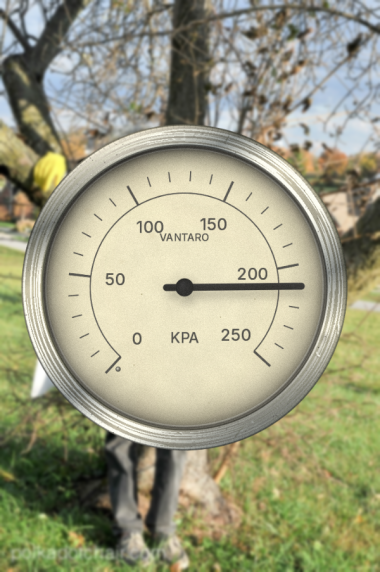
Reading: {"value": 210, "unit": "kPa"}
